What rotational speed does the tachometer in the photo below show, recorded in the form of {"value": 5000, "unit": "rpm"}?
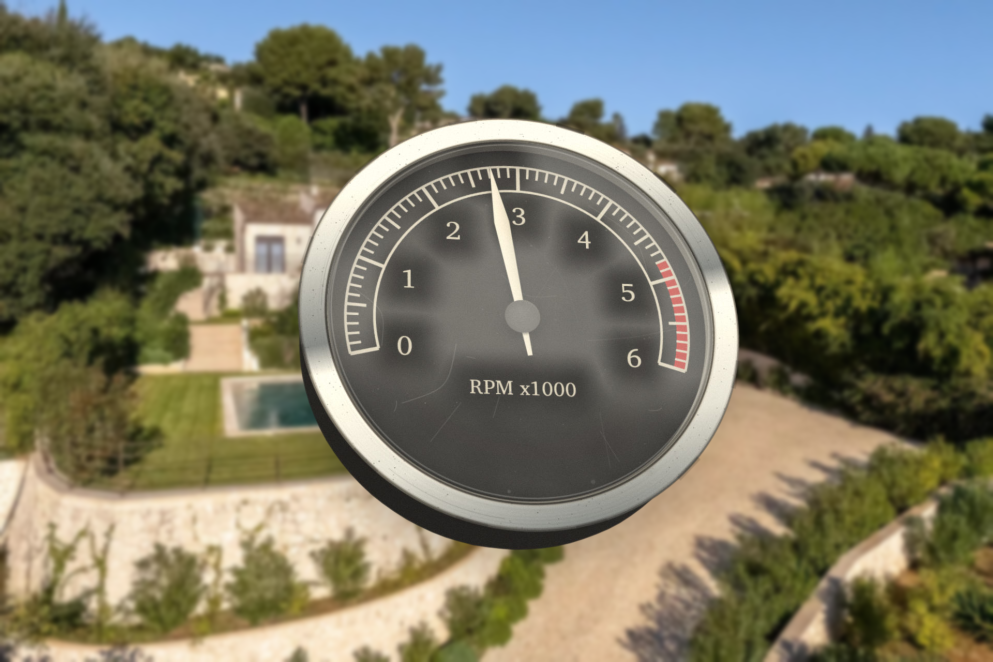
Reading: {"value": 2700, "unit": "rpm"}
